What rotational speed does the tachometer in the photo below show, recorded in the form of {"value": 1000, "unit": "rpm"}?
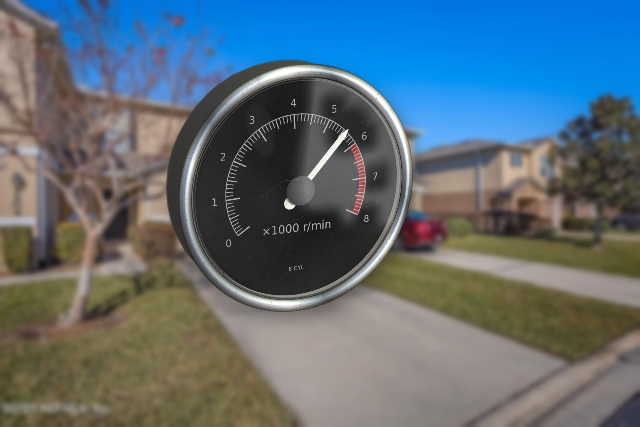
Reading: {"value": 5500, "unit": "rpm"}
